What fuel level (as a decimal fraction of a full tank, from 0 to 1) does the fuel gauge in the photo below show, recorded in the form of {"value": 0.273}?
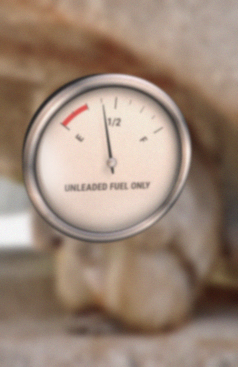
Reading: {"value": 0.375}
